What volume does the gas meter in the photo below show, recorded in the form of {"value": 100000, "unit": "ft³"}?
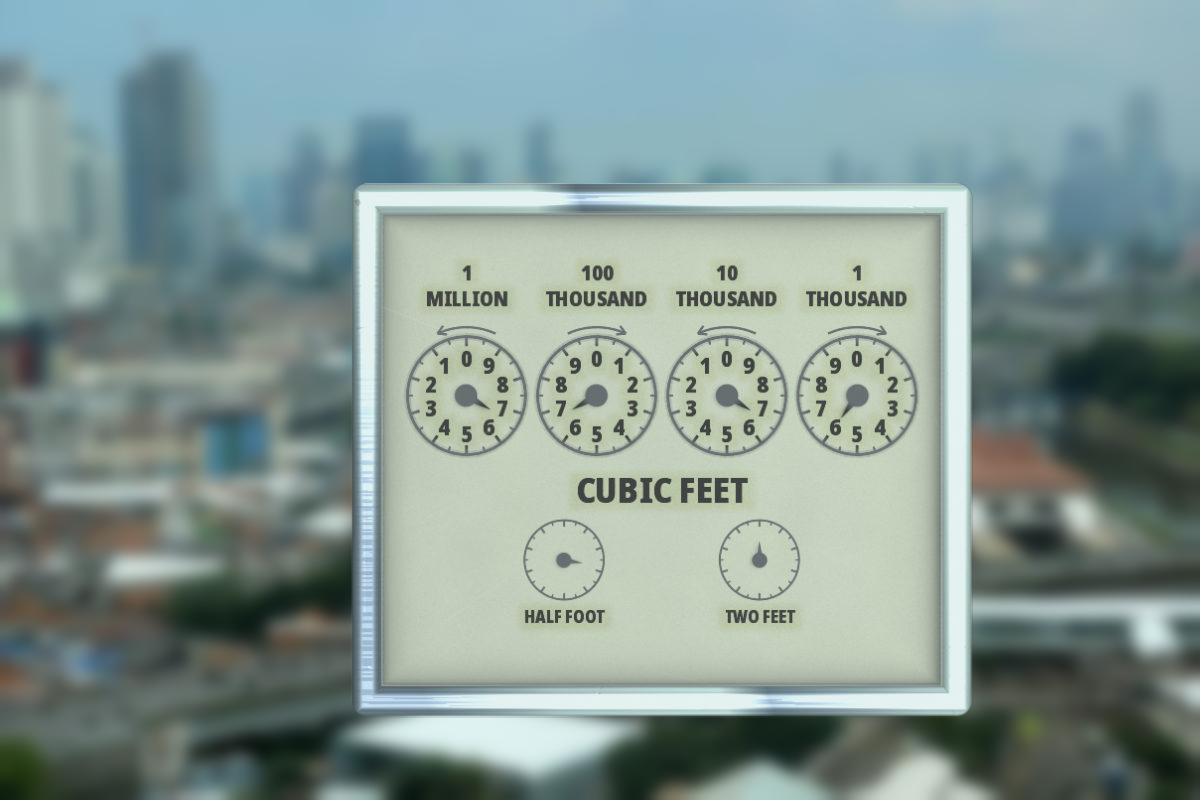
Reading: {"value": 666600, "unit": "ft³"}
